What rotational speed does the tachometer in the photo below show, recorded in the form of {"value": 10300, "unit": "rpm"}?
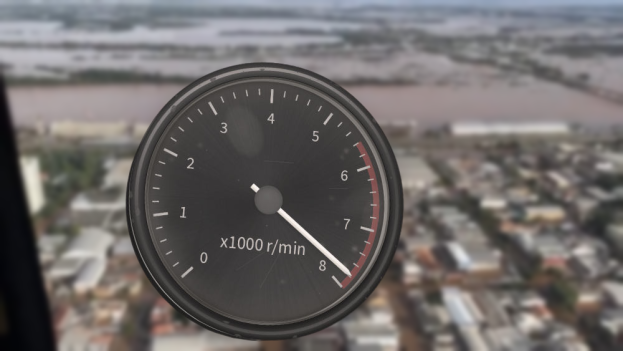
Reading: {"value": 7800, "unit": "rpm"}
